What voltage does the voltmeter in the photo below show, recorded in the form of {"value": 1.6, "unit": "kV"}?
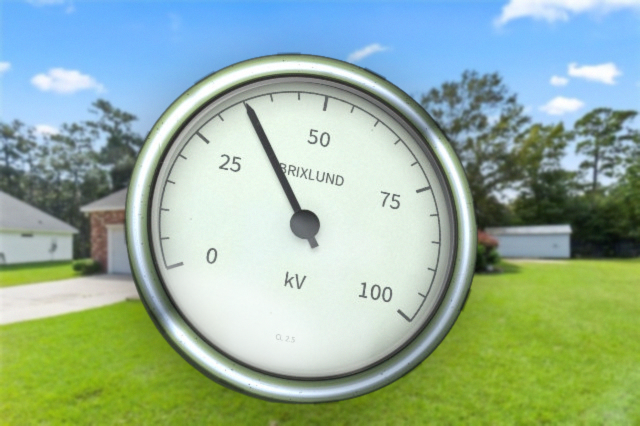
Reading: {"value": 35, "unit": "kV"}
